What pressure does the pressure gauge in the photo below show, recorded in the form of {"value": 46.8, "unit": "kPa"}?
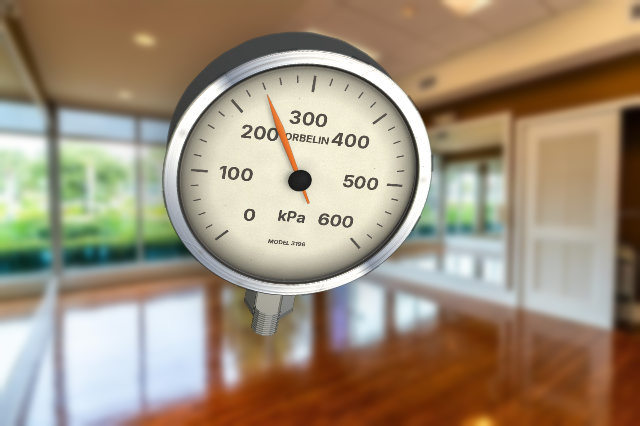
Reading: {"value": 240, "unit": "kPa"}
